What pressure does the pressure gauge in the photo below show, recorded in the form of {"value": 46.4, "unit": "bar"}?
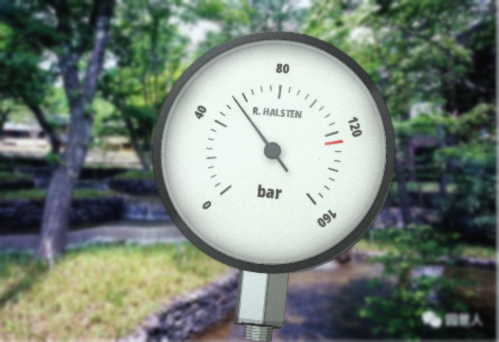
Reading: {"value": 55, "unit": "bar"}
